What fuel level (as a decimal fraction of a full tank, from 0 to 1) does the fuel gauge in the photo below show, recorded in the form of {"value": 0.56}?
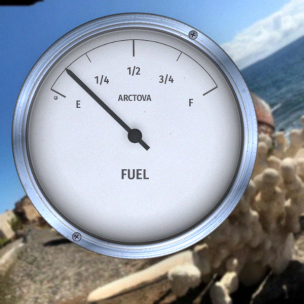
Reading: {"value": 0.125}
